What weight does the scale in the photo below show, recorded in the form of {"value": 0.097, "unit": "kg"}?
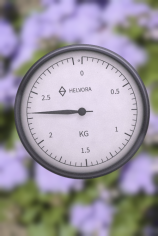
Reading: {"value": 2.3, "unit": "kg"}
